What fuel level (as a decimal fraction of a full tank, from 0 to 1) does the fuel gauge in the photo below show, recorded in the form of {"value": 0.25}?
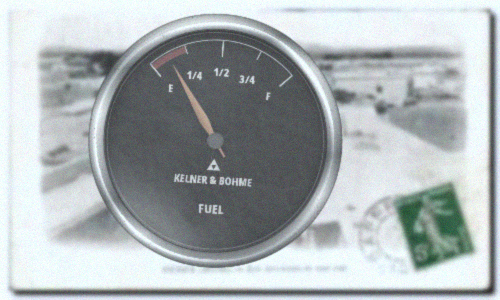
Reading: {"value": 0.125}
